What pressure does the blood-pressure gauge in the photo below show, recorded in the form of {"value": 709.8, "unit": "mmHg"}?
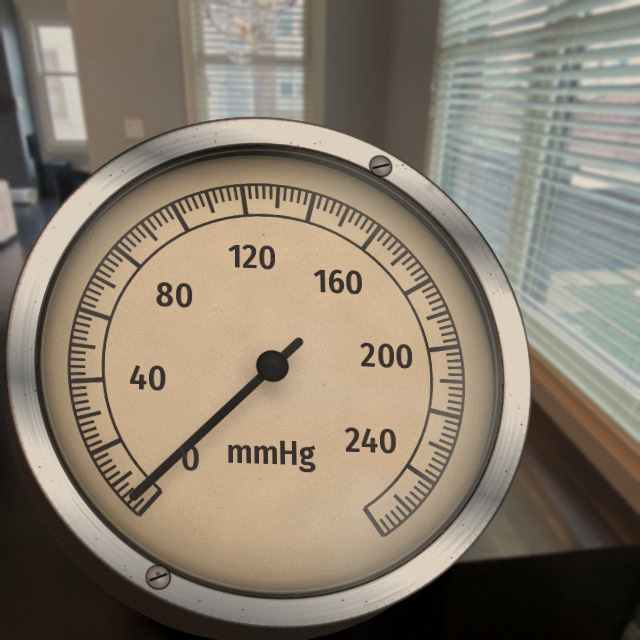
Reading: {"value": 4, "unit": "mmHg"}
